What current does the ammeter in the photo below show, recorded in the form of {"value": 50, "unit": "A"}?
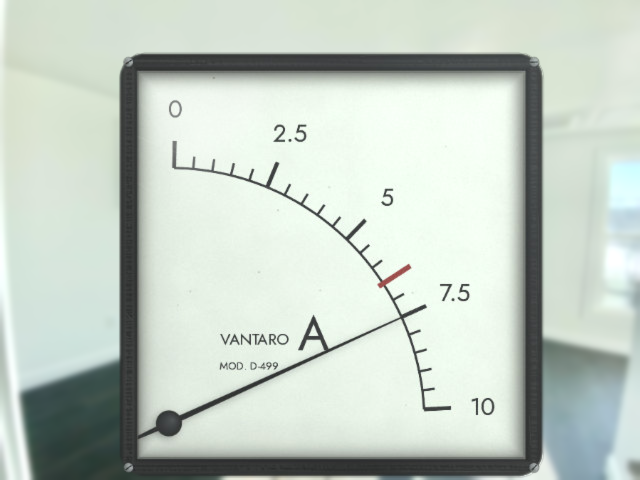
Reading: {"value": 7.5, "unit": "A"}
